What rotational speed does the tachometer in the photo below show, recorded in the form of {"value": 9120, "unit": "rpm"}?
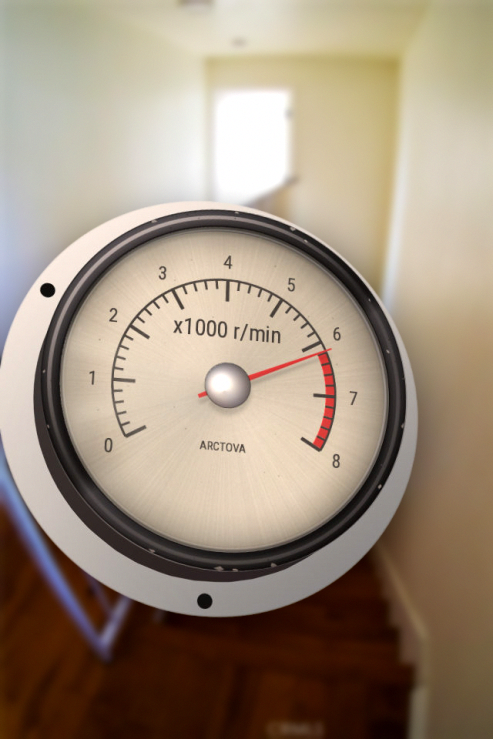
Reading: {"value": 6200, "unit": "rpm"}
